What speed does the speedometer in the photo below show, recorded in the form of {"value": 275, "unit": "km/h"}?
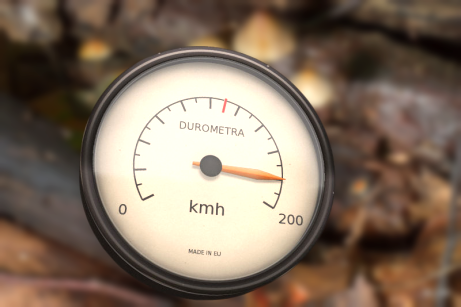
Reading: {"value": 180, "unit": "km/h"}
